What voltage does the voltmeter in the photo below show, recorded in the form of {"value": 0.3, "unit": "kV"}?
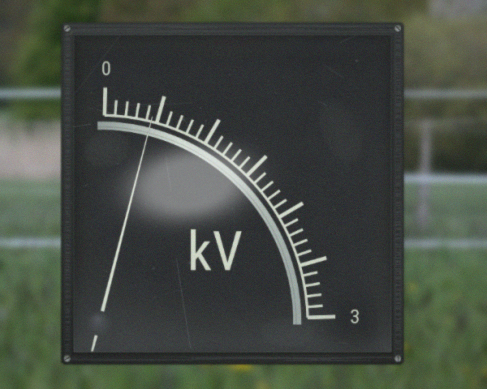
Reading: {"value": 0.45, "unit": "kV"}
